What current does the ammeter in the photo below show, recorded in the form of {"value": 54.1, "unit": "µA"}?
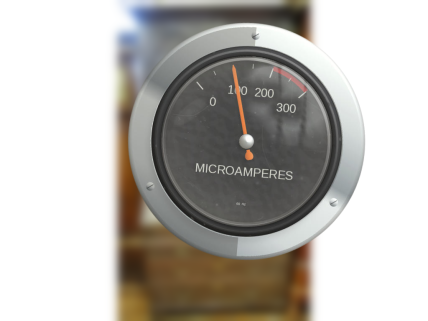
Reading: {"value": 100, "unit": "µA"}
